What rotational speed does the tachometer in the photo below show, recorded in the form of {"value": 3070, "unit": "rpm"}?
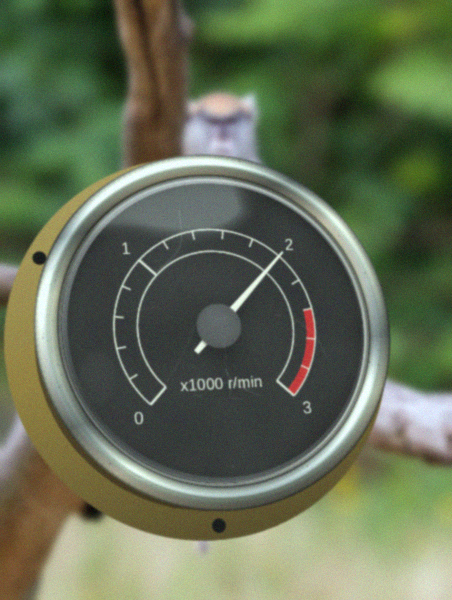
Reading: {"value": 2000, "unit": "rpm"}
